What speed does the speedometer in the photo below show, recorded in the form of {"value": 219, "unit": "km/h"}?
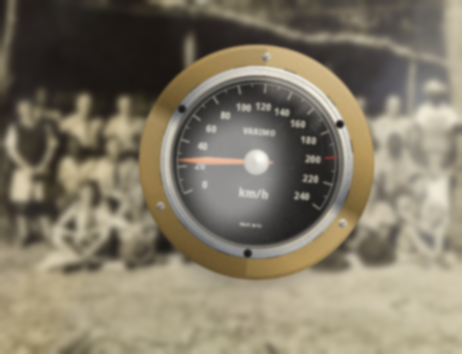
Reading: {"value": 25, "unit": "km/h"}
